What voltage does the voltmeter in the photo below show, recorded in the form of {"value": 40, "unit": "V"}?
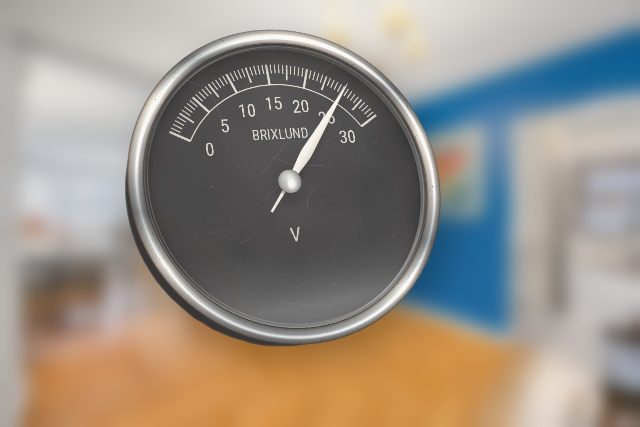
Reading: {"value": 25, "unit": "V"}
